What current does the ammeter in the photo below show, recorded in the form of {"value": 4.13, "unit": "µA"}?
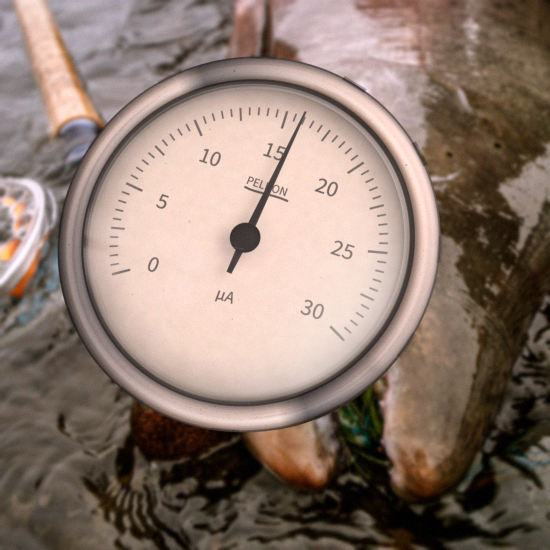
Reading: {"value": 16, "unit": "µA"}
